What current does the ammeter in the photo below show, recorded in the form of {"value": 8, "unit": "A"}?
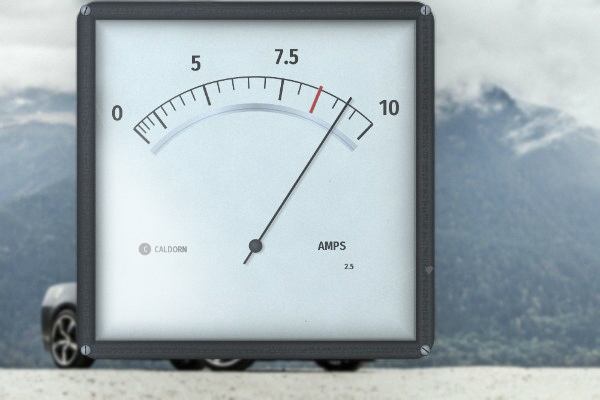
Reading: {"value": 9.25, "unit": "A"}
